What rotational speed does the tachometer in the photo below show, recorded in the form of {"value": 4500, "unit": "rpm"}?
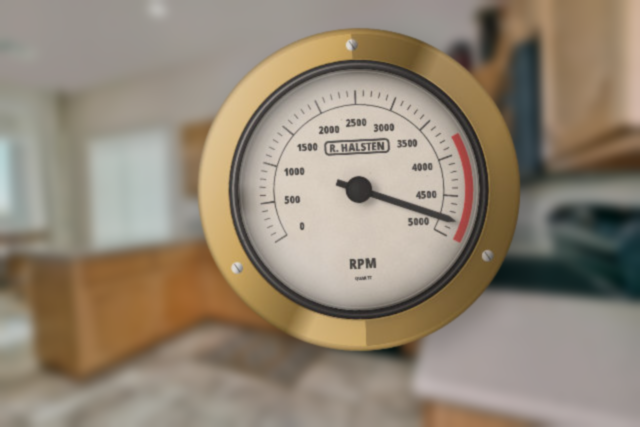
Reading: {"value": 4800, "unit": "rpm"}
